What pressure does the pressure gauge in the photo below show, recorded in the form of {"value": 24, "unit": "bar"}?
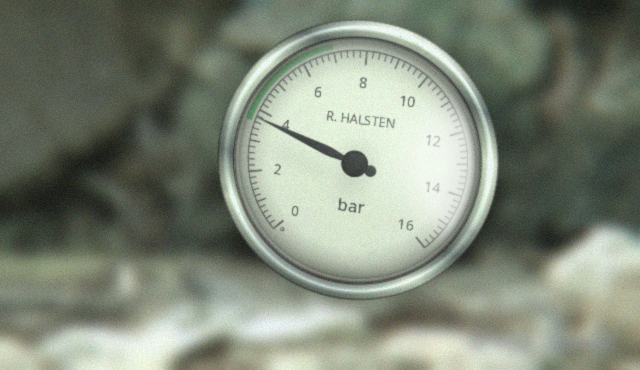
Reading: {"value": 3.8, "unit": "bar"}
